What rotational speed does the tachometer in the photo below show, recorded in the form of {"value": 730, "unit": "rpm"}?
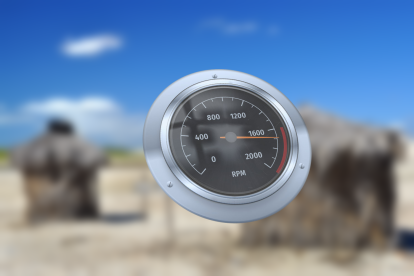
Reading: {"value": 1700, "unit": "rpm"}
